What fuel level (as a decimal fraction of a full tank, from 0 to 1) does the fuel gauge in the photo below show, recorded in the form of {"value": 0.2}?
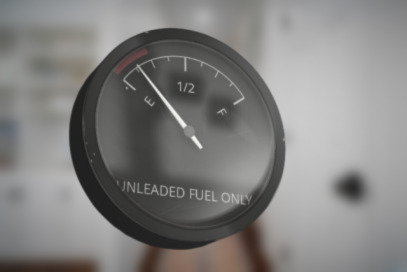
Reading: {"value": 0.125}
